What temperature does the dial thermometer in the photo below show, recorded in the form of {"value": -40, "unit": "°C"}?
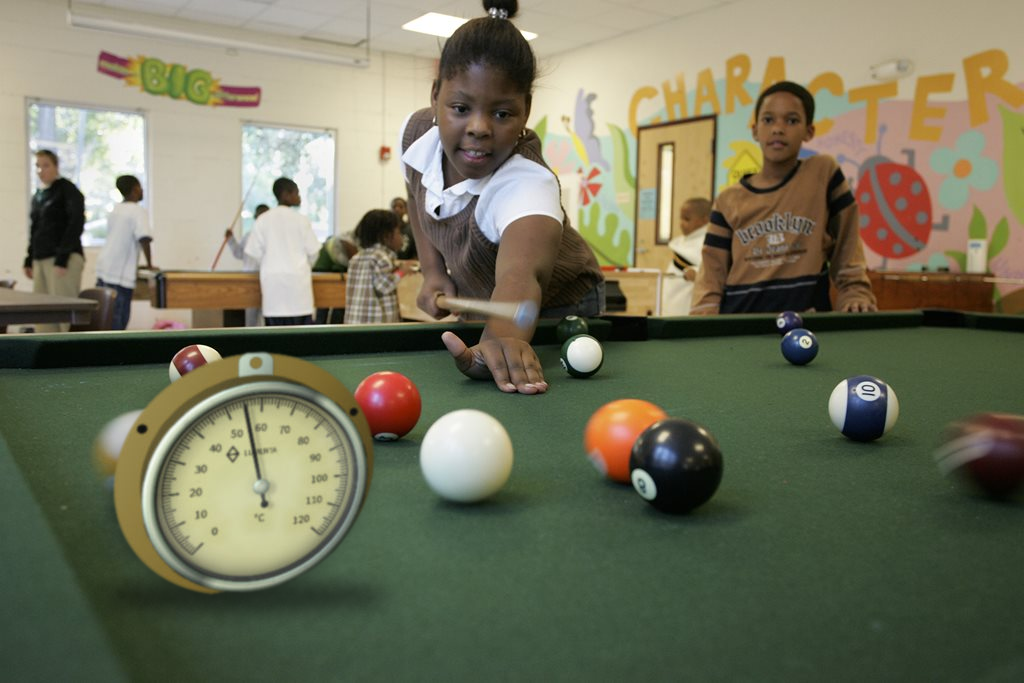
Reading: {"value": 55, "unit": "°C"}
